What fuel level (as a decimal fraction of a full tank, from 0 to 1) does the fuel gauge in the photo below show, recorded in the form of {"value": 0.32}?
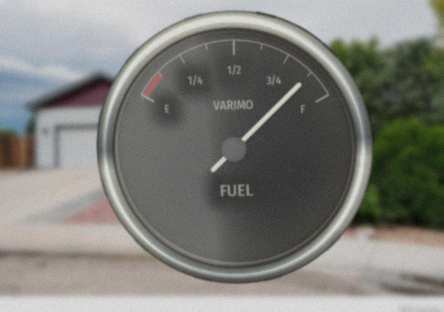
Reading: {"value": 0.875}
